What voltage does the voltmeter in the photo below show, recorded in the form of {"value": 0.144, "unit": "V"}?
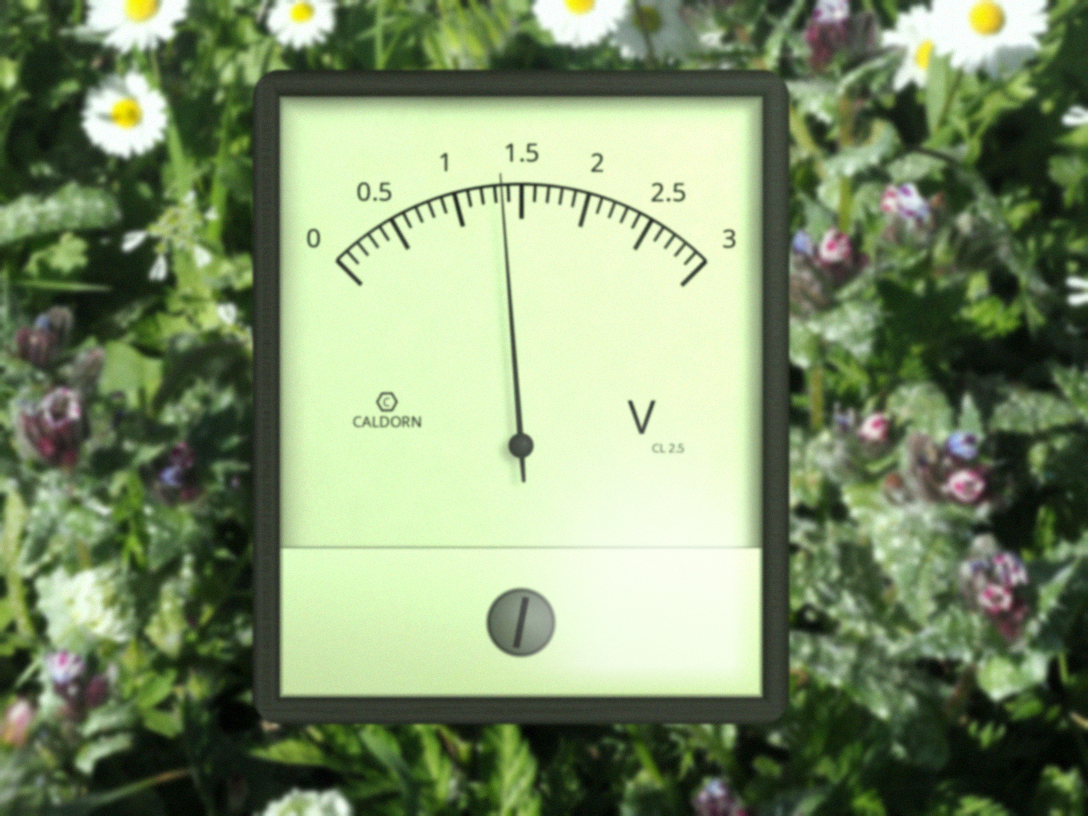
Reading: {"value": 1.35, "unit": "V"}
